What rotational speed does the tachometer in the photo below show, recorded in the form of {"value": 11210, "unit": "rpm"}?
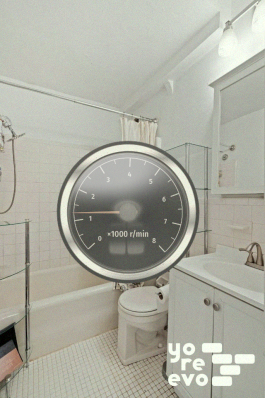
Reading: {"value": 1250, "unit": "rpm"}
